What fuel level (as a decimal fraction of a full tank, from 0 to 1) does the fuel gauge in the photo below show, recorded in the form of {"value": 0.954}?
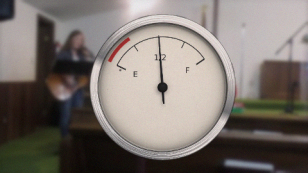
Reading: {"value": 0.5}
